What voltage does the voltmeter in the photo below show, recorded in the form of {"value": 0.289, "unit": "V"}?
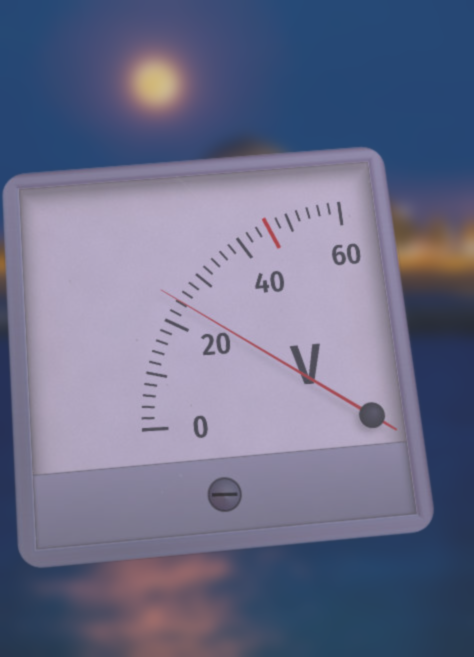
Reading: {"value": 24, "unit": "V"}
